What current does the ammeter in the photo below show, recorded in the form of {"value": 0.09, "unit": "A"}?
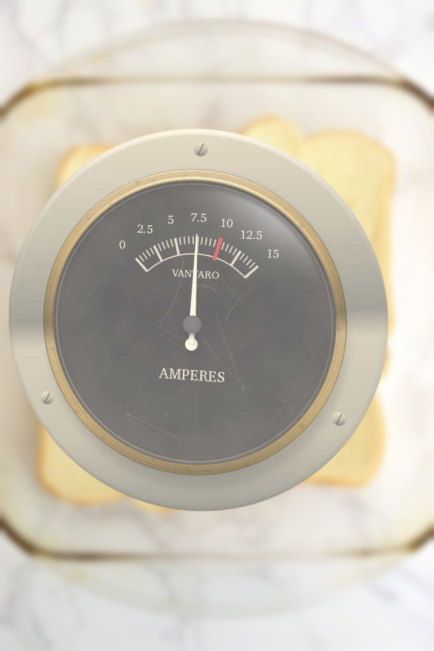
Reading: {"value": 7.5, "unit": "A"}
